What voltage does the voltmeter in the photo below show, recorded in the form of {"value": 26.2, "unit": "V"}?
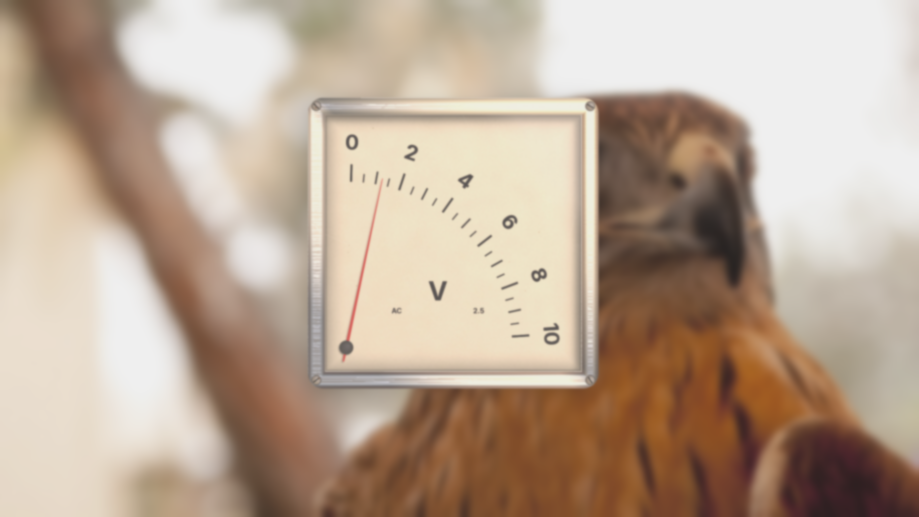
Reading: {"value": 1.25, "unit": "V"}
